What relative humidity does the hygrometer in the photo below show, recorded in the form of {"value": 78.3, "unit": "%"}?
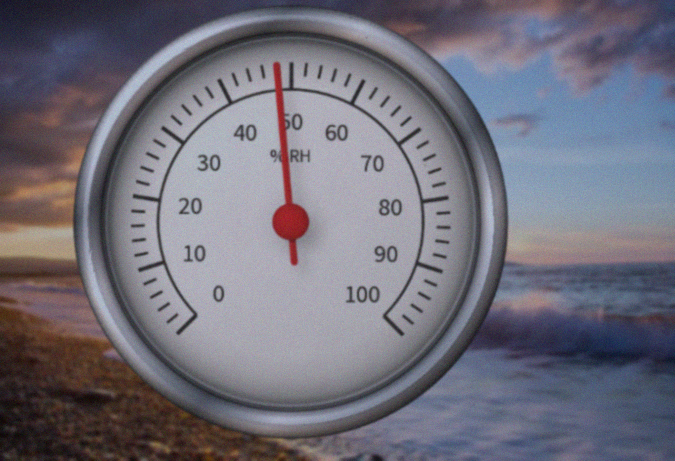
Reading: {"value": 48, "unit": "%"}
